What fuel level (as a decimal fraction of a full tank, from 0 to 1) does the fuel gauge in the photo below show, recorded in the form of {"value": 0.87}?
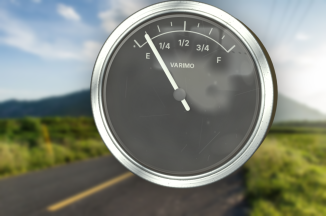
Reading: {"value": 0.125}
